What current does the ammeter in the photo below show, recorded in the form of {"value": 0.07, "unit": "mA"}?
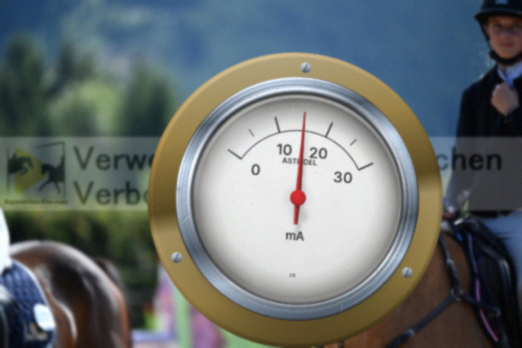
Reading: {"value": 15, "unit": "mA"}
